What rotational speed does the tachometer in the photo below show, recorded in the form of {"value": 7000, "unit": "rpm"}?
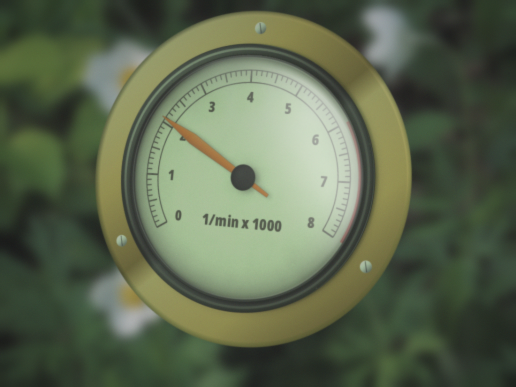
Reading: {"value": 2100, "unit": "rpm"}
